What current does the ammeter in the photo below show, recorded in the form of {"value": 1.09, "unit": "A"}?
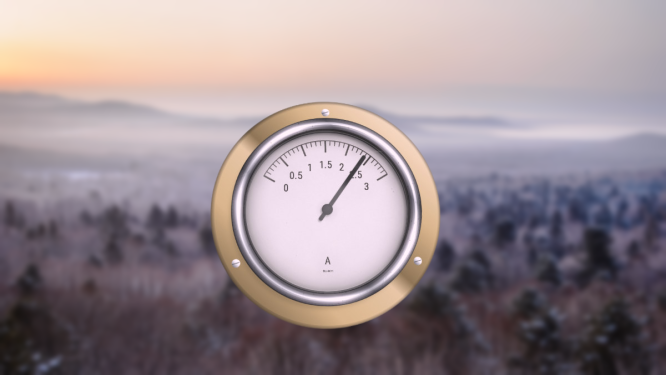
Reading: {"value": 2.4, "unit": "A"}
